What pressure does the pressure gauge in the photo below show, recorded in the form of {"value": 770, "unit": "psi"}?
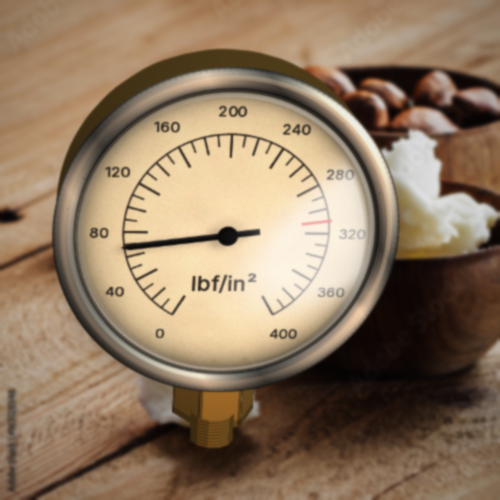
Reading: {"value": 70, "unit": "psi"}
